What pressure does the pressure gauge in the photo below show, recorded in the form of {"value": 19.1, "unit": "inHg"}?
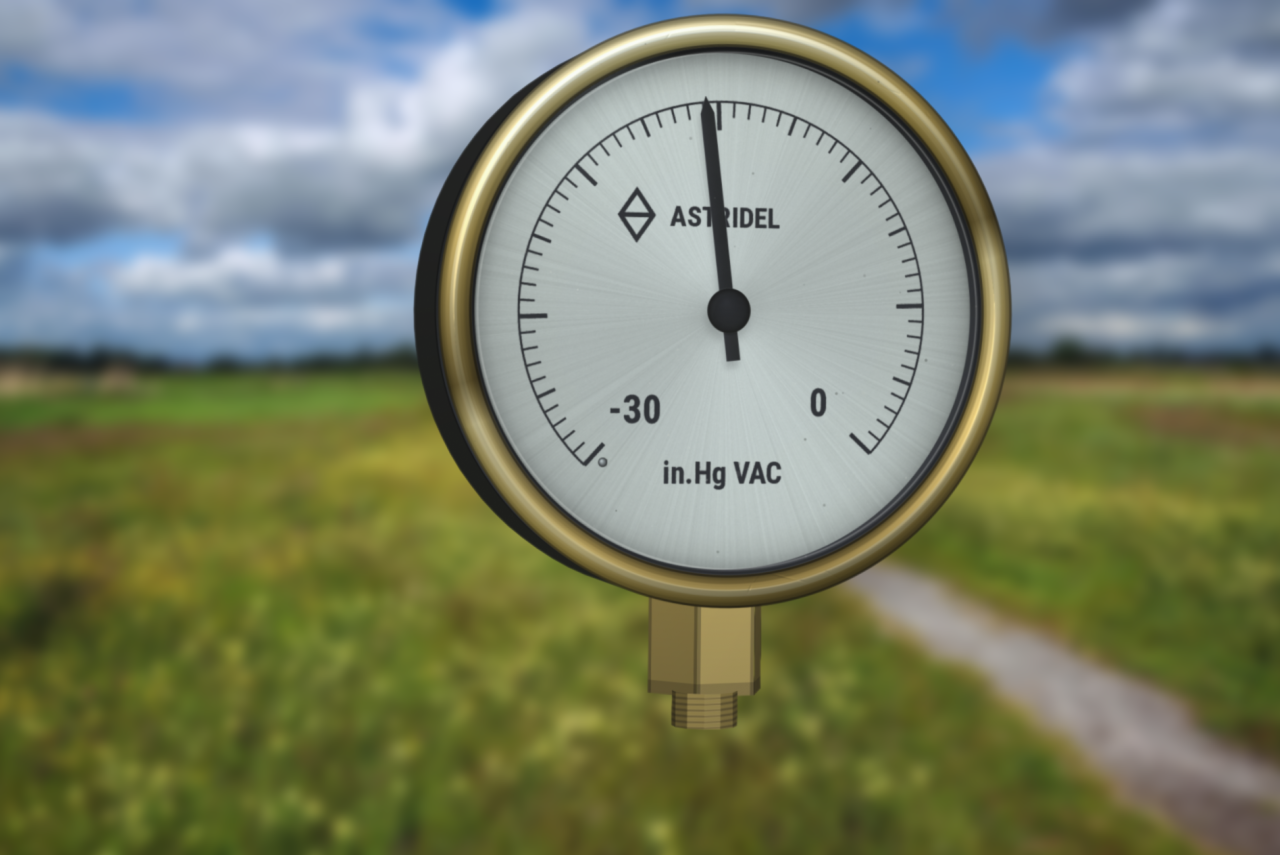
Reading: {"value": -15.5, "unit": "inHg"}
